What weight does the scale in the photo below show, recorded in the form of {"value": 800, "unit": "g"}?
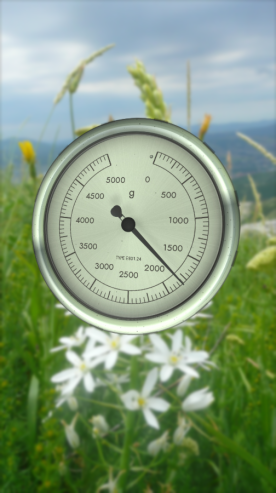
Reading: {"value": 1800, "unit": "g"}
